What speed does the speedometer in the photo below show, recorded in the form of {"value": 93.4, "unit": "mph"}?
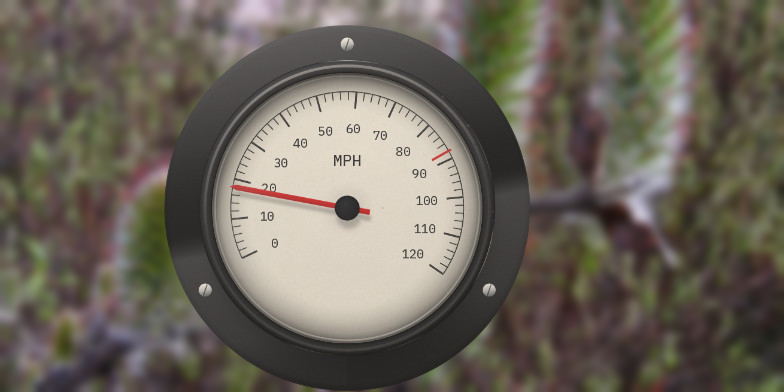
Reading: {"value": 18, "unit": "mph"}
